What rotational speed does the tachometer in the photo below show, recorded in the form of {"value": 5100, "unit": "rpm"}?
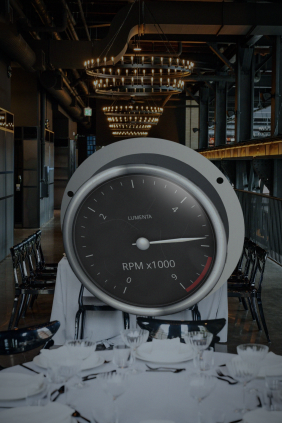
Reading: {"value": 4800, "unit": "rpm"}
